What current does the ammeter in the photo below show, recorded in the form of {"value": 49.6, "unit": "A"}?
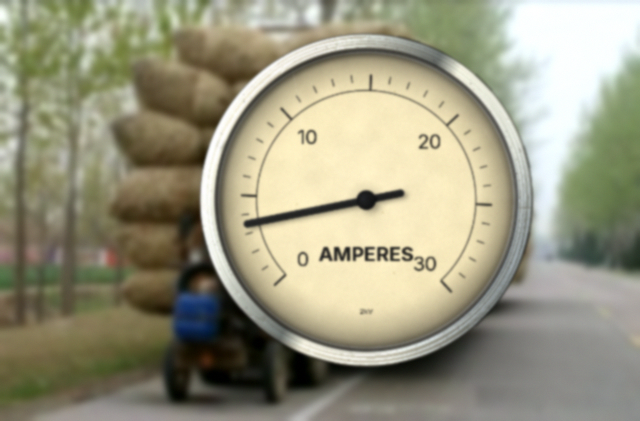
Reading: {"value": 3.5, "unit": "A"}
